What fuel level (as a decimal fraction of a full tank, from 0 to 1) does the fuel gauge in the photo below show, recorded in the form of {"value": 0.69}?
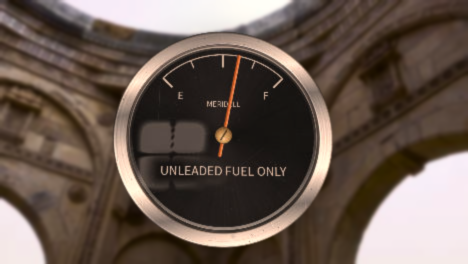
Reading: {"value": 0.625}
